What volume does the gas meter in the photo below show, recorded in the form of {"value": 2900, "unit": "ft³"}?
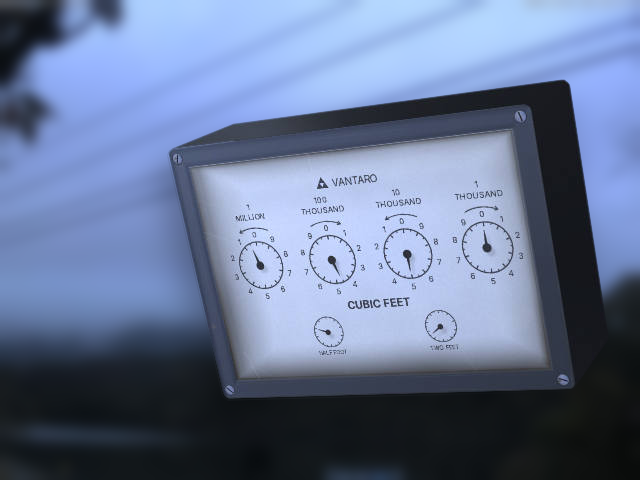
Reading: {"value": 45000, "unit": "ft³"}
